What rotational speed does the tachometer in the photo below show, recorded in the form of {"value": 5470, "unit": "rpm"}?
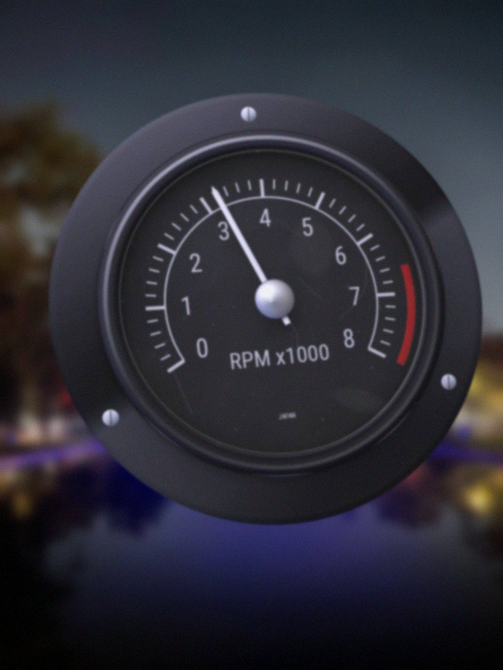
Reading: {"value": 3200, "unit": "rpm"}
